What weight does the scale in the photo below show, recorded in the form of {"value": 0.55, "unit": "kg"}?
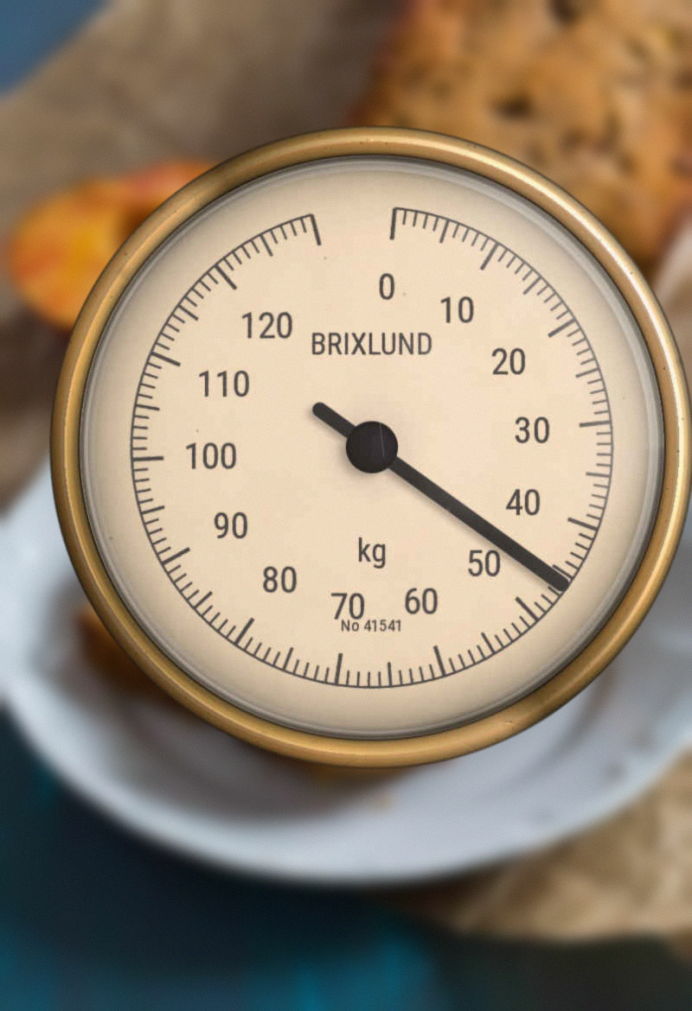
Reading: {"value": 46, "unit": "kg"}
